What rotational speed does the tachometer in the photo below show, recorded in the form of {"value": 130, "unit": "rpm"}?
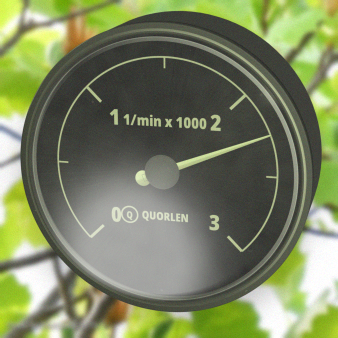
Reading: {"value": 2250, "unit": "rpm"}
